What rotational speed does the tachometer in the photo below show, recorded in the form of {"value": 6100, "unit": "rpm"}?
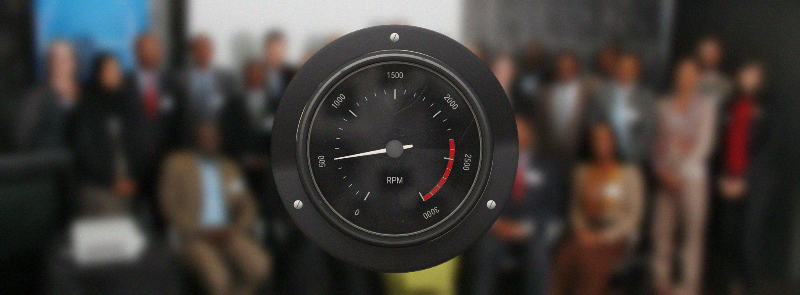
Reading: {"value": 500, "unit": "rpm"}
